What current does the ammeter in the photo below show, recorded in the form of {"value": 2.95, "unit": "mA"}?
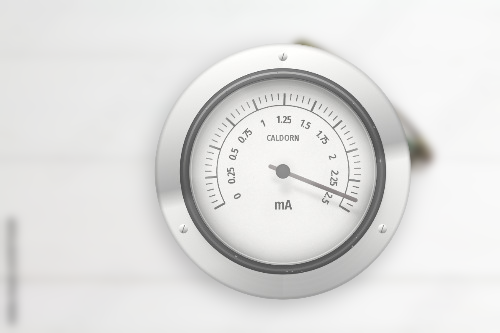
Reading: {"value": 2.4, "unit": "mA"}
